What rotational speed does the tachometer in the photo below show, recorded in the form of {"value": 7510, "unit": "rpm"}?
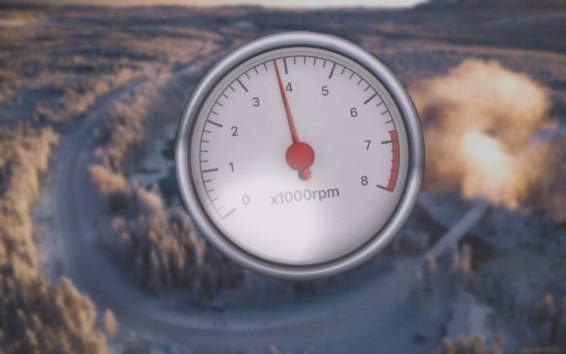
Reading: {"value": 3800, "unit": "rpm"}
